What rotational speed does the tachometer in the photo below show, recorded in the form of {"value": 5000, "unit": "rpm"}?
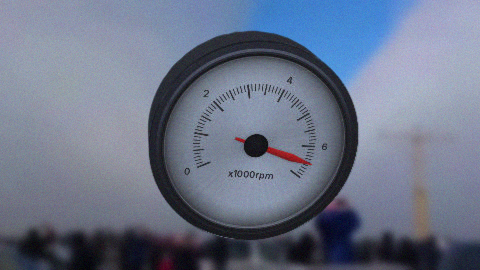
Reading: {"value": 6500, "unit": "rpm"}
